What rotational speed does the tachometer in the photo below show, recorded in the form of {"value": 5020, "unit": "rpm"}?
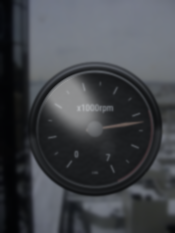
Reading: {"value": 5250, "unit": "rpm"}
